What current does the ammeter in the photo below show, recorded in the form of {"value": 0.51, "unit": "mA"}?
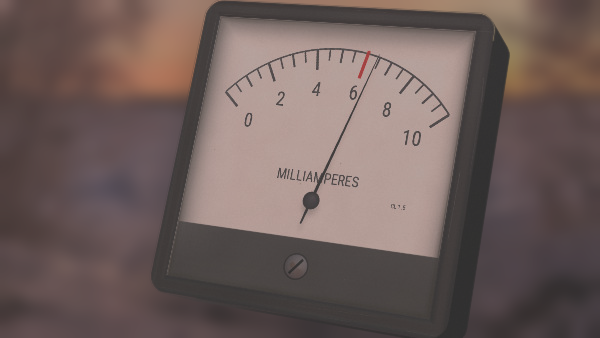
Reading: {"value": 6.5, "unit": "mA"}
